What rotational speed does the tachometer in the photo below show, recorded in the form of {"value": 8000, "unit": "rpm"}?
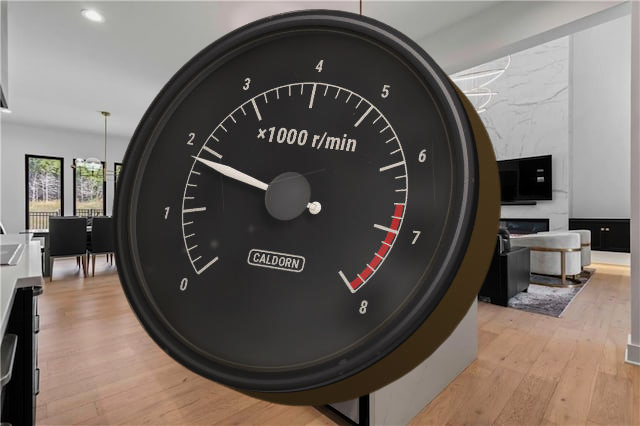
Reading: {"value": 1800, "unit": "rpm"}
